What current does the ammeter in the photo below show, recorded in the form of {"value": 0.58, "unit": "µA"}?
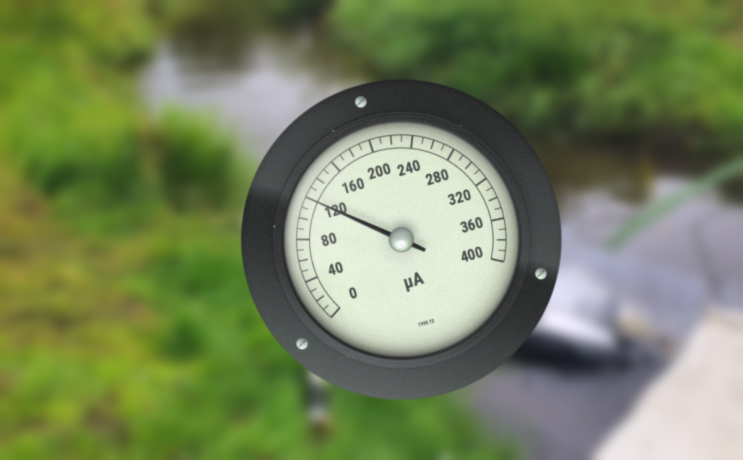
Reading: {"value": 120, "unit": "µA"}
